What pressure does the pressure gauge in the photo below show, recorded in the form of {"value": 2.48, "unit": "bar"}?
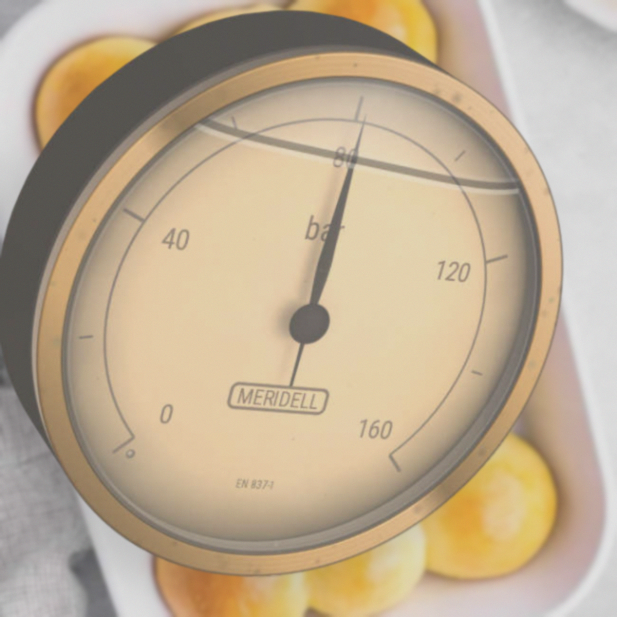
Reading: {"value": 80, "unit": "bar"}
